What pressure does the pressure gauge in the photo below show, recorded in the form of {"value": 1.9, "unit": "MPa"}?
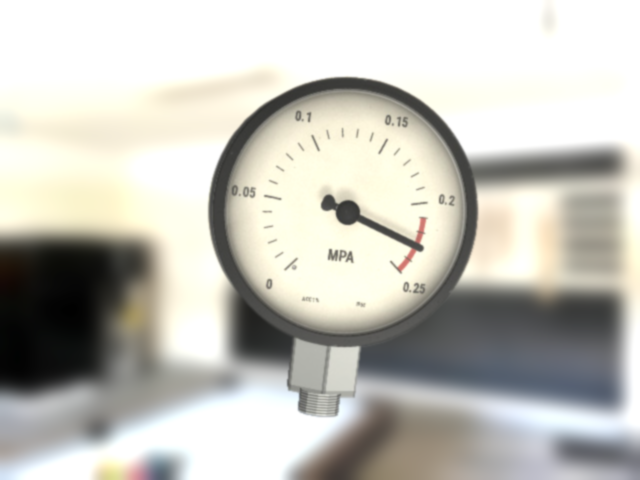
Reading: {"value": 0.23, "unit": "MPa"}
